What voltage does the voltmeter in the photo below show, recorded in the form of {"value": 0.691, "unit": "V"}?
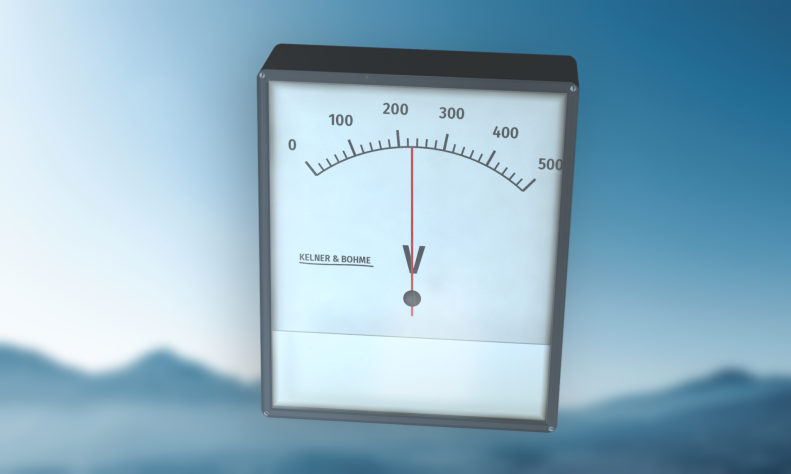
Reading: {"value": 230, "unit": "V"}
